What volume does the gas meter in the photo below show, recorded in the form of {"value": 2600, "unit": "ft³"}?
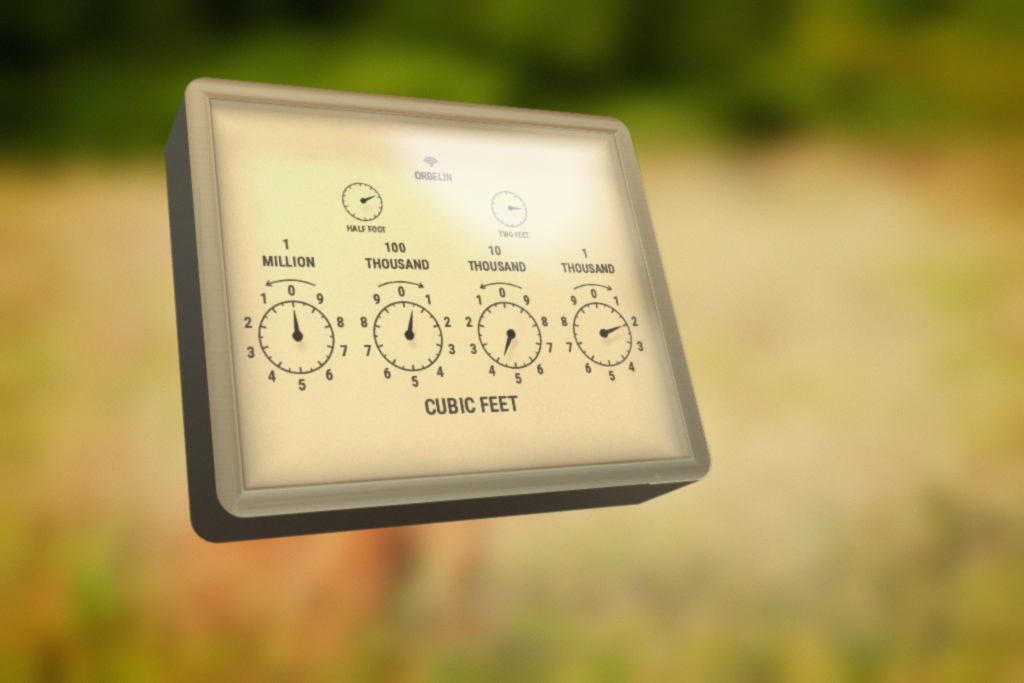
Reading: {"value": 4200, "unit": "ft³"}
